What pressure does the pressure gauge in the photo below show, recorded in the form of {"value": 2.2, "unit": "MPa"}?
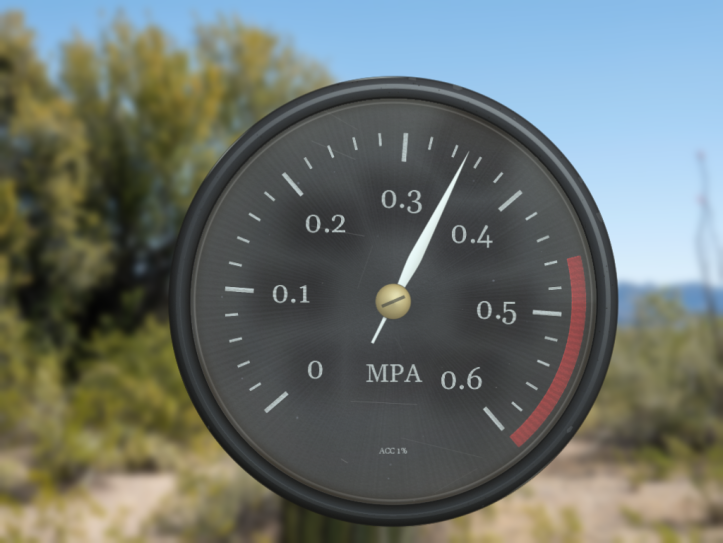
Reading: {"value": 0.35, "unit": "MPa"}
